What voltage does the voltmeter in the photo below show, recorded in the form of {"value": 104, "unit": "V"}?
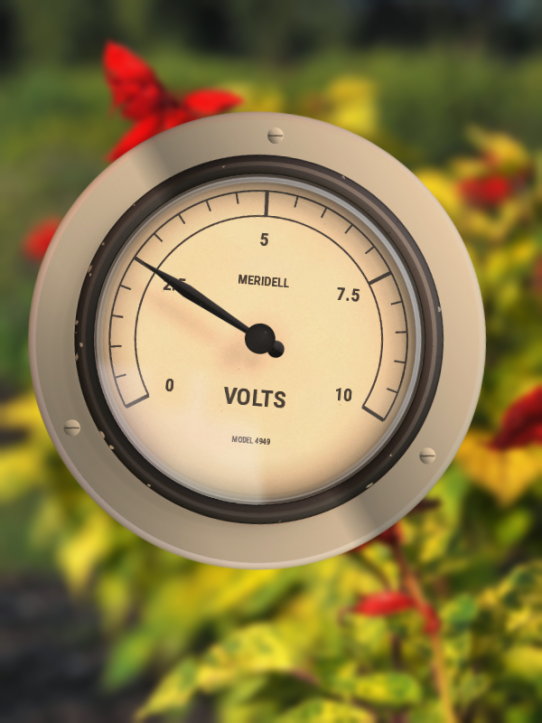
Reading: {"value": 2.5, "unit": "V"}
